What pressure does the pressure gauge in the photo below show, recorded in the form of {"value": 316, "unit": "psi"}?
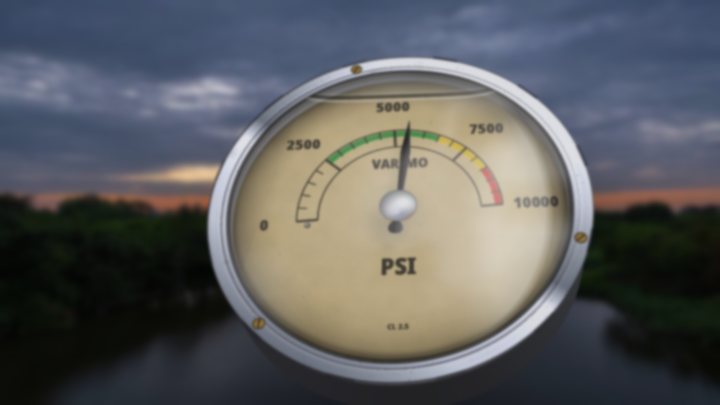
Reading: {"value": 5500, "unit": "psi"}
